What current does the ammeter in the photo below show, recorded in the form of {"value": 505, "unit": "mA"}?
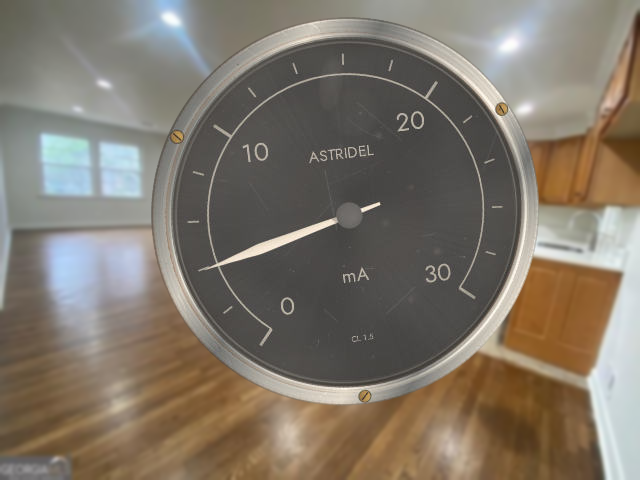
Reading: {"value": 4, "unit": "mA"}
